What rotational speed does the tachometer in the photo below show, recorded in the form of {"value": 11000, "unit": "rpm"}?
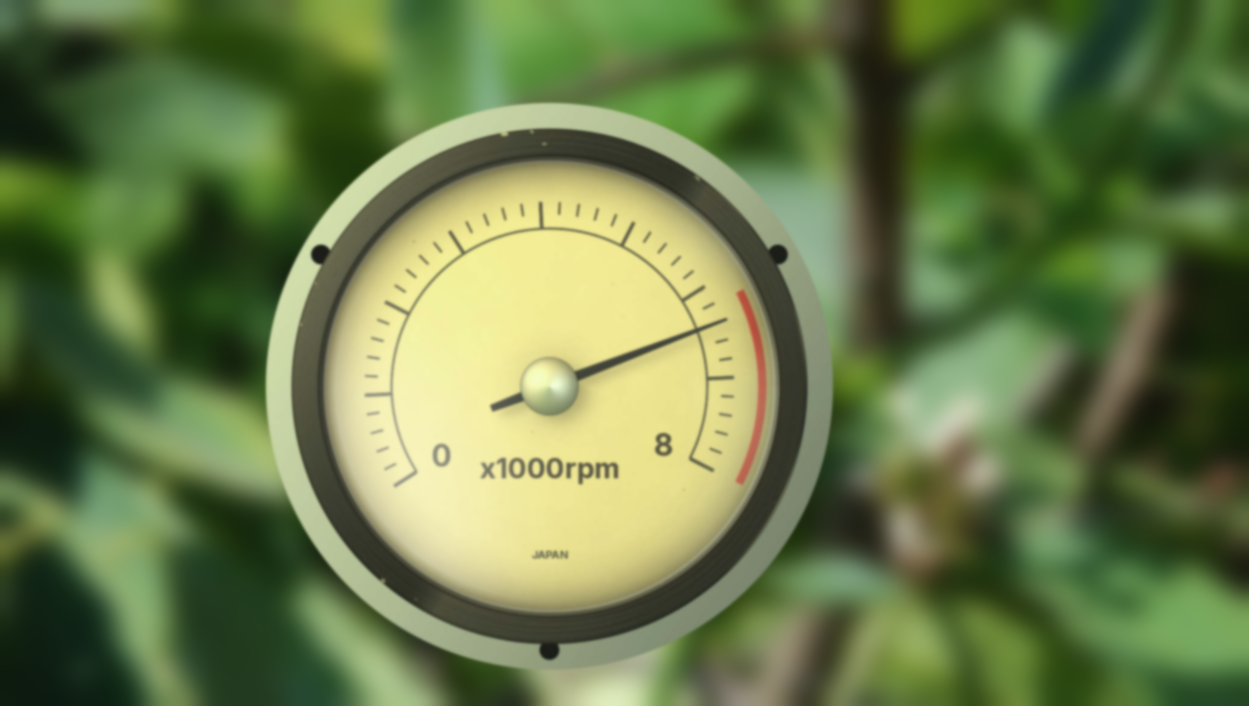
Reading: {"value": 6400, "unit": "rpm"}
